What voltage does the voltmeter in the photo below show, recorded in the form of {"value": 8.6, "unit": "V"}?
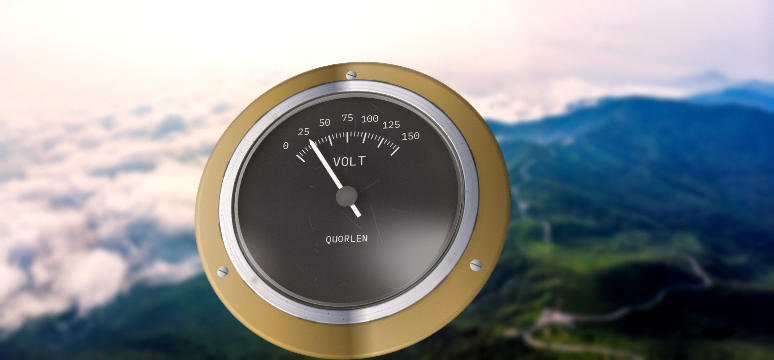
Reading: {"value": 25, "unit": "V"}
